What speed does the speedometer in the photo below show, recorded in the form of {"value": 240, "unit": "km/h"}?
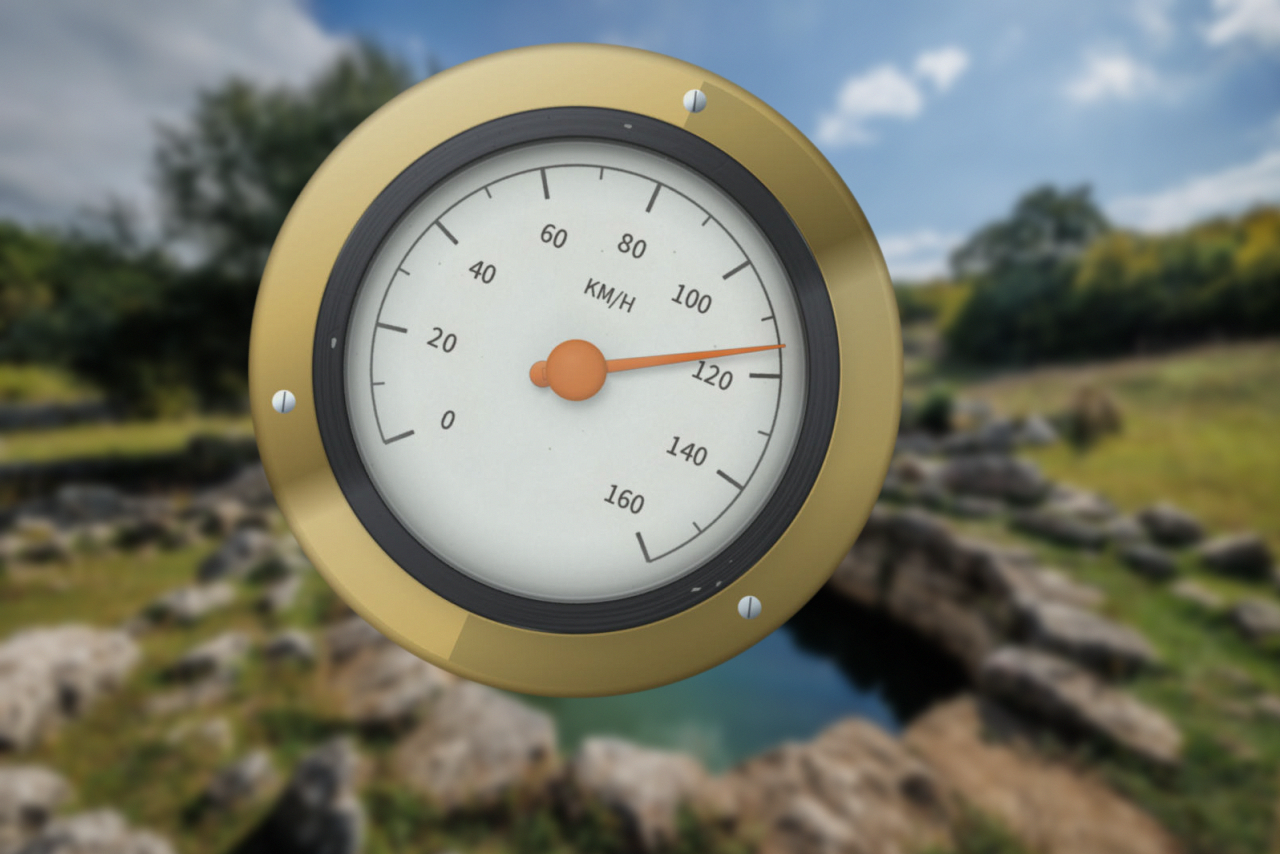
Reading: {"value": 115, "unit": "km/h"}
